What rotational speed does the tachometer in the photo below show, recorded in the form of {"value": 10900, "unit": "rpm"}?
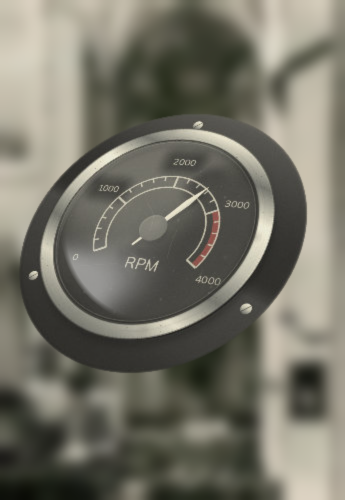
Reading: {"value": 2600, "unit": "rpm"}
